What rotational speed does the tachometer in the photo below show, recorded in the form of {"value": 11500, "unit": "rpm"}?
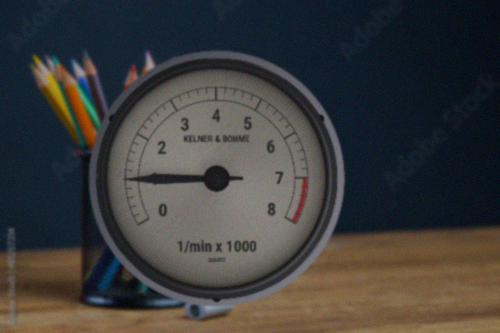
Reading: {"value": 1000, "unit": "rpm"}
